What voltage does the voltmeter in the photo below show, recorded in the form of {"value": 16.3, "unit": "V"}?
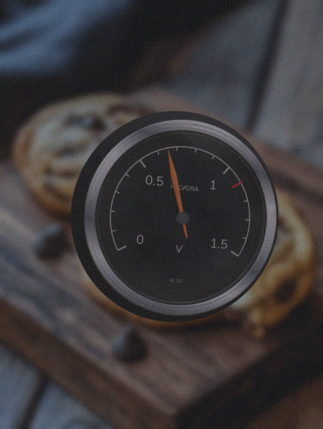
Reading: {"value": 0.65, "unit": "V"}
